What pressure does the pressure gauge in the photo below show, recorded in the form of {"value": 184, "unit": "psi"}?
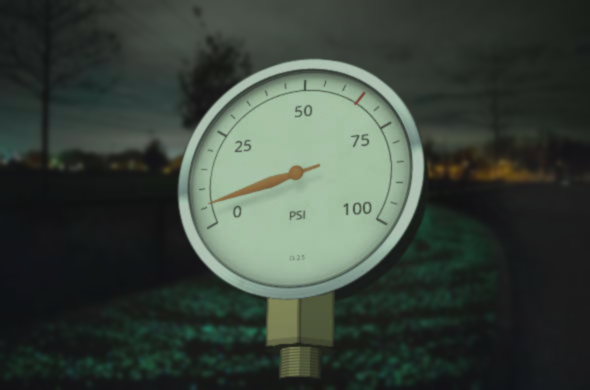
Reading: {"value": 5, "unit": "psi"}
